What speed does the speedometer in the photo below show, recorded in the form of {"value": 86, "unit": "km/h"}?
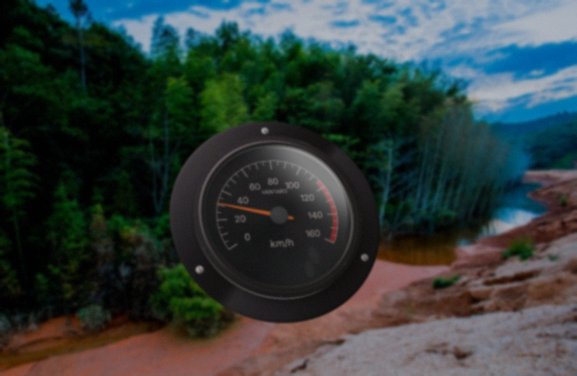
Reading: {"value": 30, "unit": "km/h"}
